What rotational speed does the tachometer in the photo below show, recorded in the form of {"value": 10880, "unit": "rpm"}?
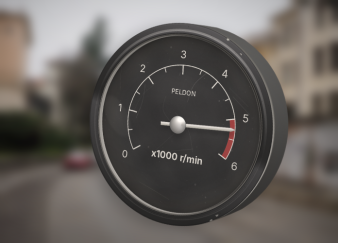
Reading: {"value": 5250, "unit": "rpm"}
